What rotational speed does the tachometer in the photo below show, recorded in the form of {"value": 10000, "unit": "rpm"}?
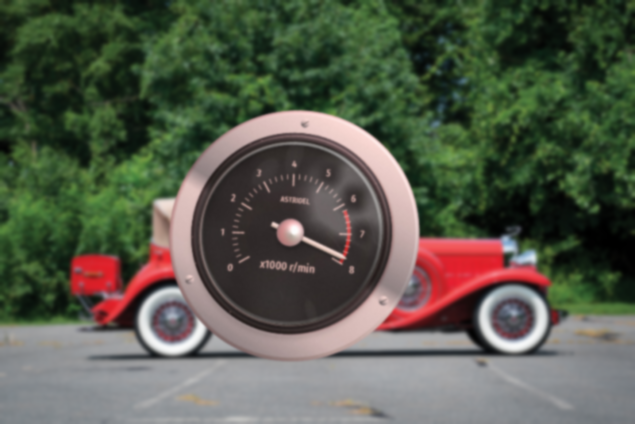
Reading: {"value": 7800, "unit": "rpm"}
